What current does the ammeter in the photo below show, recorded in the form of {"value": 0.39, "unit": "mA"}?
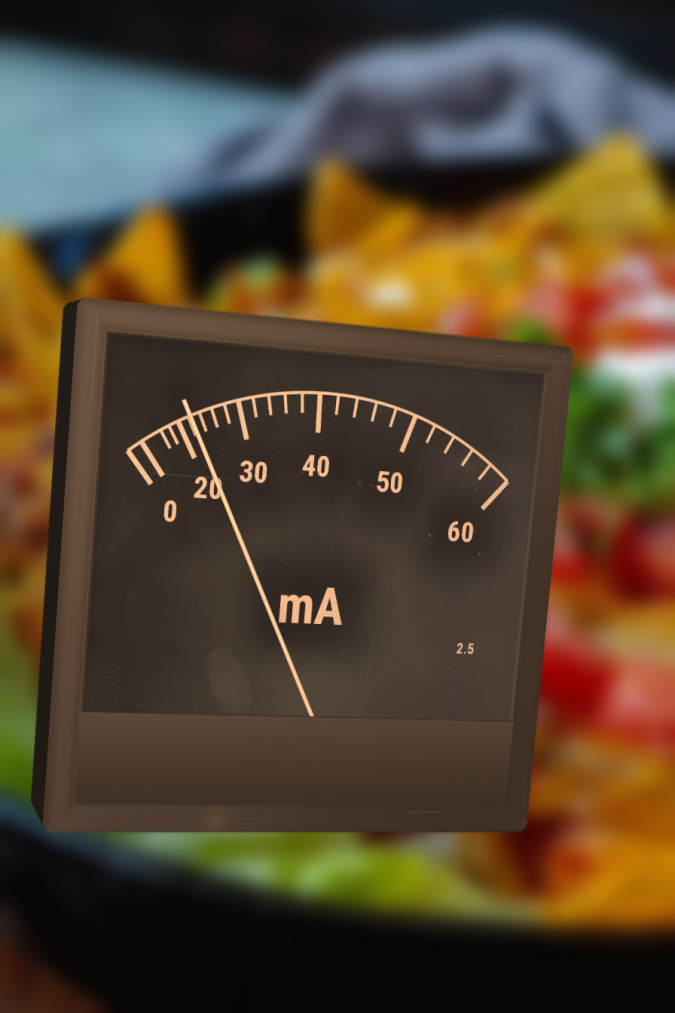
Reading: {"value": 22, "unit": "mA"}
